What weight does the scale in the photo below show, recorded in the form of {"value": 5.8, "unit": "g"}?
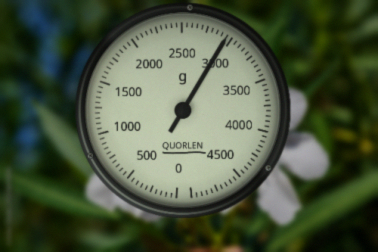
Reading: {"value": 2950, "unit": "g"}
